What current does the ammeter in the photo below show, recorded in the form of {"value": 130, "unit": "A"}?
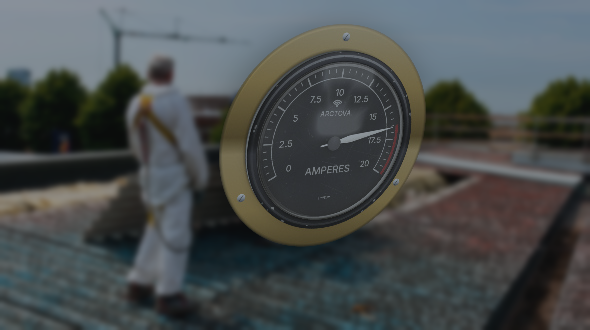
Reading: {"value": 16.5, "unit": "A"}
